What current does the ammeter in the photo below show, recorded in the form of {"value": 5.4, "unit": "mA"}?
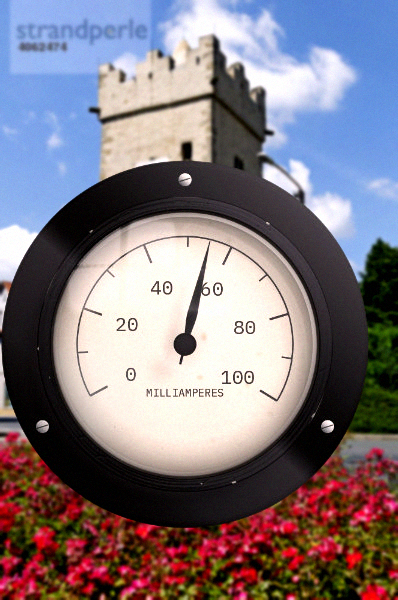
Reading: {"value": 55, "unit": "mA"}
